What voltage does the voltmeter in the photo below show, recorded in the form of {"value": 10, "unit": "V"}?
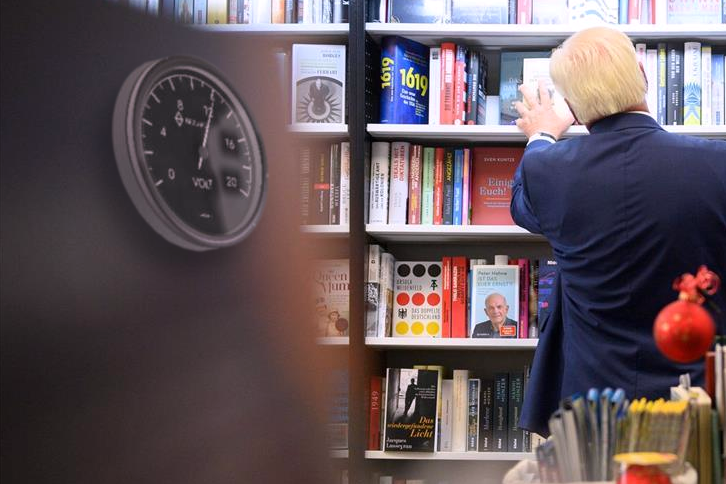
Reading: {"value": 12, "unit": "V"}
